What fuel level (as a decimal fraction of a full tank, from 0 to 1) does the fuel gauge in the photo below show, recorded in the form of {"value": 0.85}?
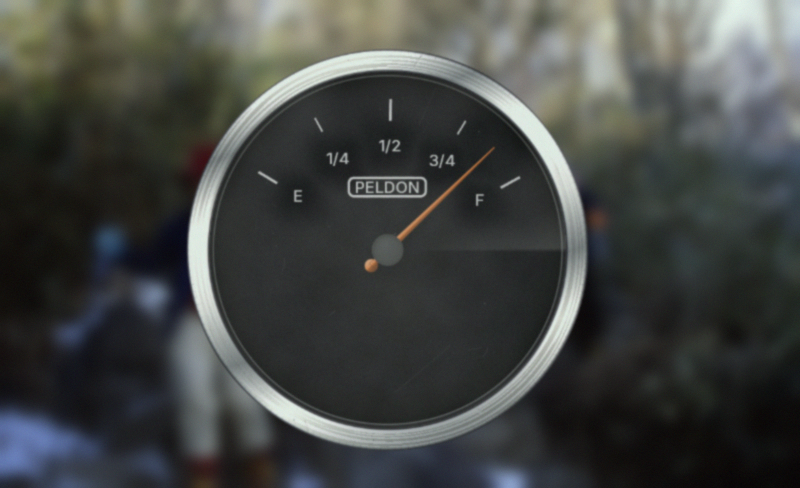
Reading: {"value": 0.875}
